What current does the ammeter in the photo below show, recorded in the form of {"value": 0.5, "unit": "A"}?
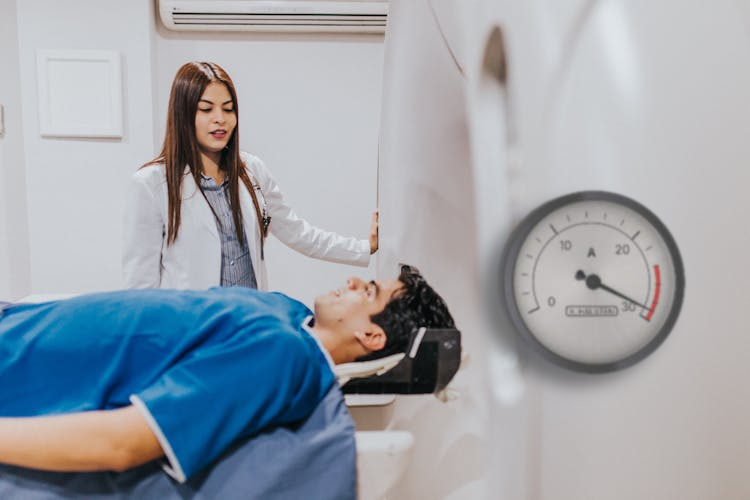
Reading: {"value": 29, "unit": "A"}
